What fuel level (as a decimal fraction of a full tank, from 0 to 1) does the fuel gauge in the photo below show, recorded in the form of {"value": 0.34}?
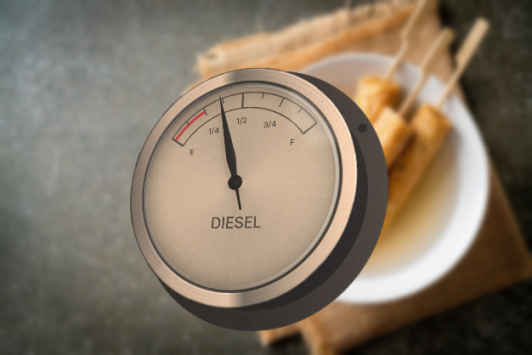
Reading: {"value": 0.375}
